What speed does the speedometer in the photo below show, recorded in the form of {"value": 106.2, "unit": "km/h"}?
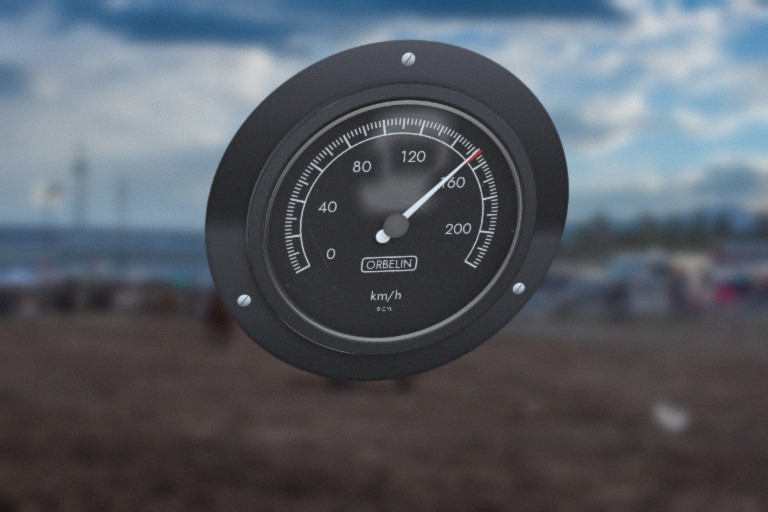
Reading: {"value": 150, "unit": "km/h"}
